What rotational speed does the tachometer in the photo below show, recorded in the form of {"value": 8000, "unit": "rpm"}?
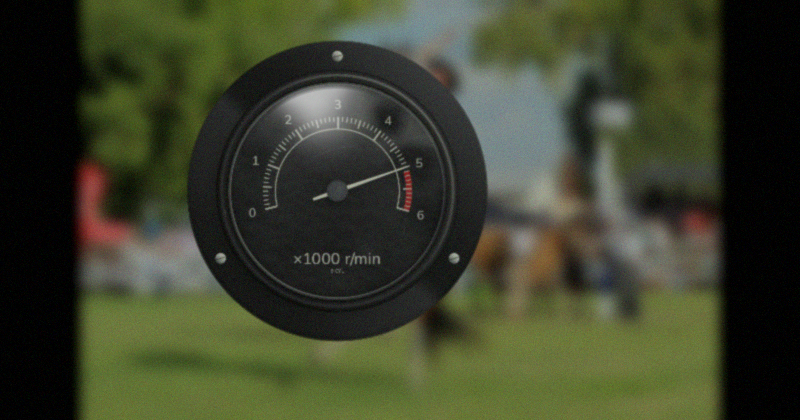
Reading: {"value": 5000, "unit": "rpm"}
